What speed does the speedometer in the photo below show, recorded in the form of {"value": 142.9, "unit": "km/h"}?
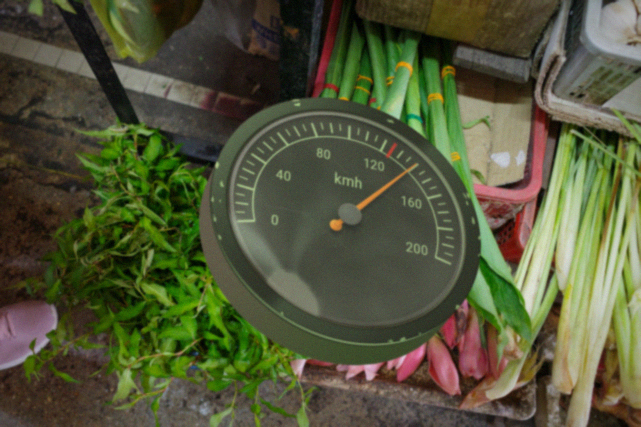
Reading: {"value": 140, "unit": "km/h"}
